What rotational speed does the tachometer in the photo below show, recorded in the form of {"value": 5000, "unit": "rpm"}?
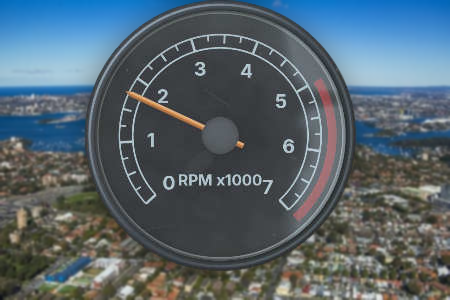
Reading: {"value": 1750, "unit": "rpm"}
